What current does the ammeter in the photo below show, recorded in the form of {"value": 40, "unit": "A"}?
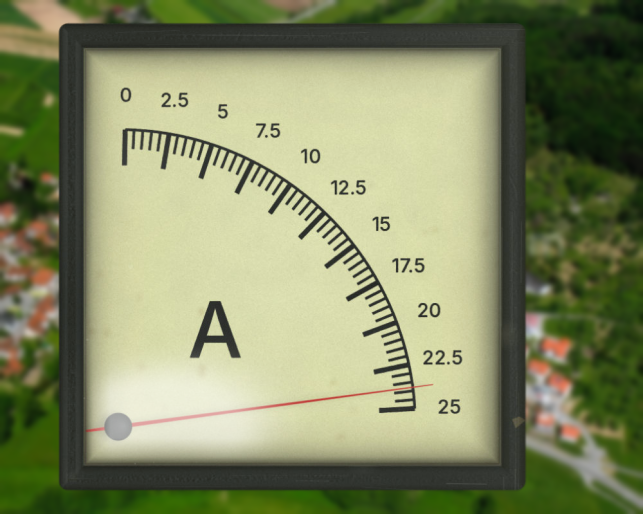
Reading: {"value": 23.75, "unit": "A"}
